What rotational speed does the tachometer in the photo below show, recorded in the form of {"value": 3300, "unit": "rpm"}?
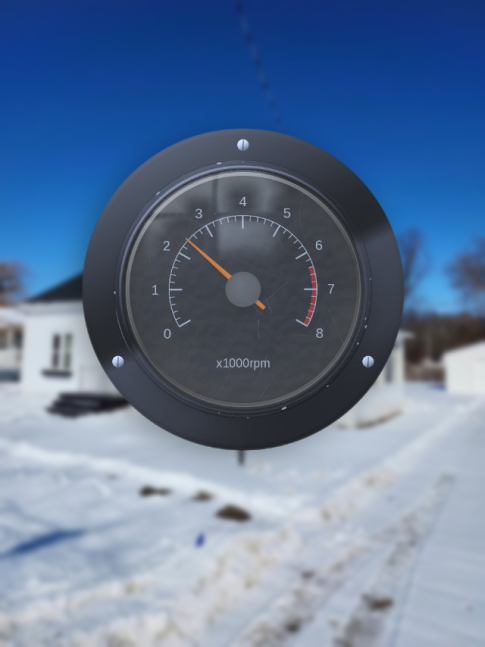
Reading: {"value": 2400, "unit": "rpm"}
